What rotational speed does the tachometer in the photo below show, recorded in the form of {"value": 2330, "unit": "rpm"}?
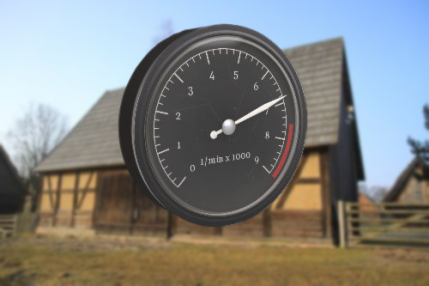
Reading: {"value": 6800, "unit": "rpm"}
